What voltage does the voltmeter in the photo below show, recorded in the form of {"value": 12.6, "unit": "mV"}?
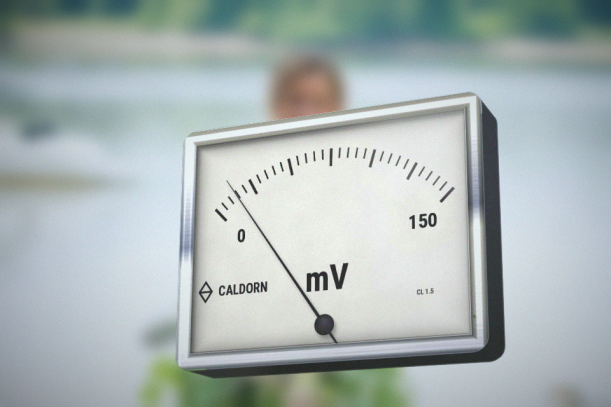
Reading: {"value": 15, "unit": "mV"}
